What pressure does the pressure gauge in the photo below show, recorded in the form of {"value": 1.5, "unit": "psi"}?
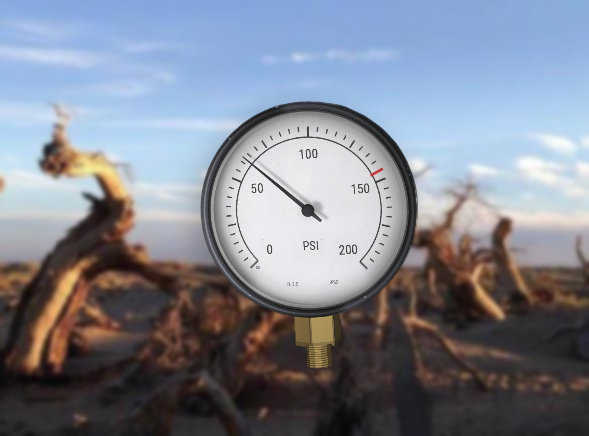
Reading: {"value": 62.5, "unit": "psi"}
